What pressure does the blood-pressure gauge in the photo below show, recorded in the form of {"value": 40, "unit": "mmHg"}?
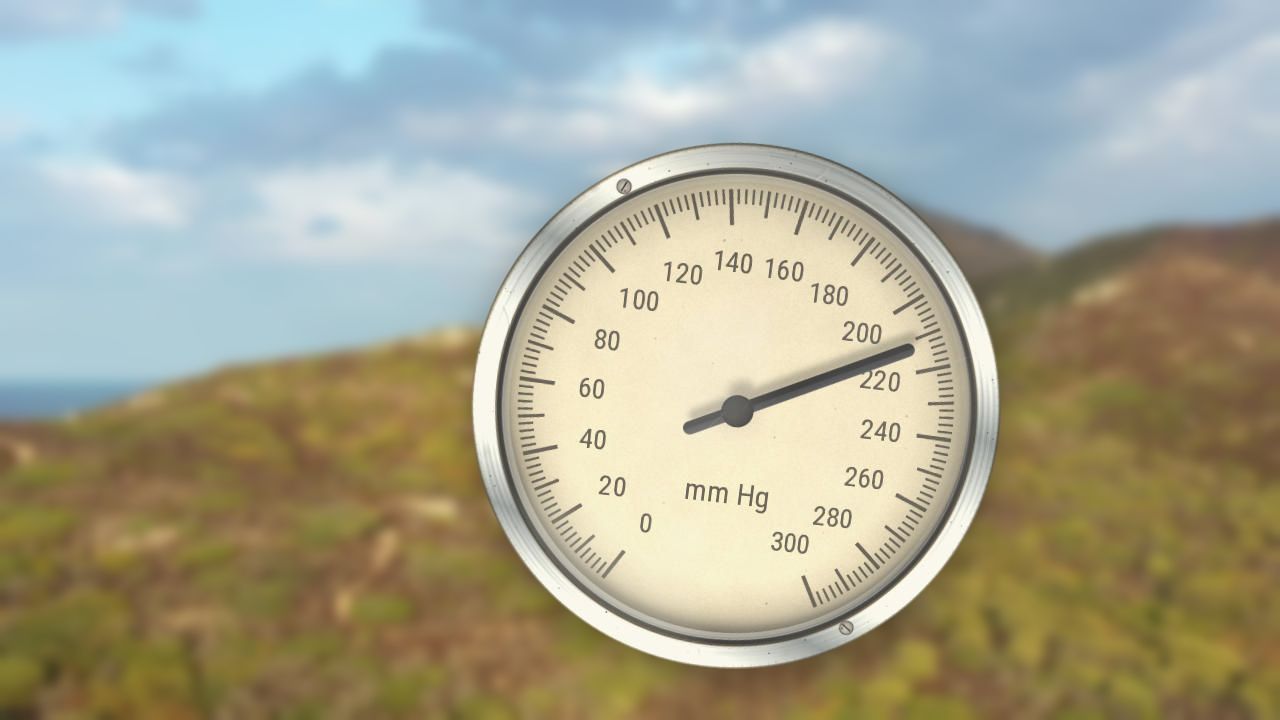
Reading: {"value": 212, "unit": "mmHg"}
